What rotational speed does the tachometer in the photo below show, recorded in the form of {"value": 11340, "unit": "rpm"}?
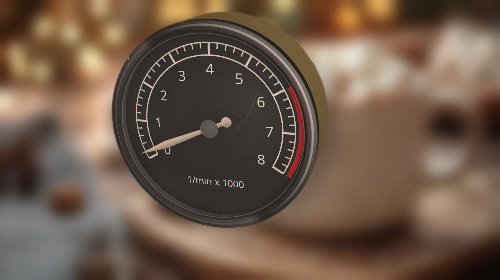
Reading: {"value": 200, "unit": "rpm"}
